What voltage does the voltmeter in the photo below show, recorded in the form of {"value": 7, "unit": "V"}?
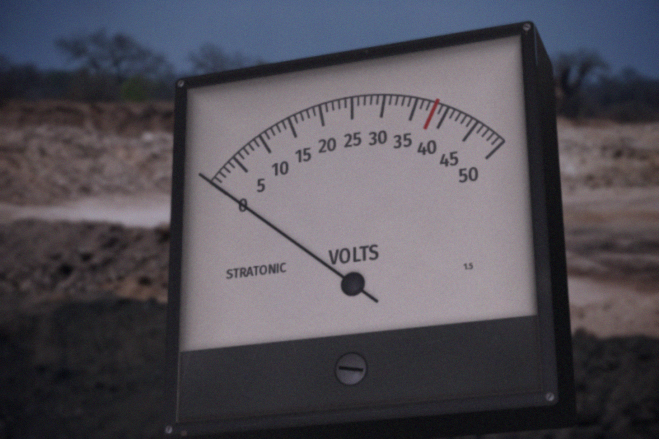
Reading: {"value": 0, "unit": "V"}
